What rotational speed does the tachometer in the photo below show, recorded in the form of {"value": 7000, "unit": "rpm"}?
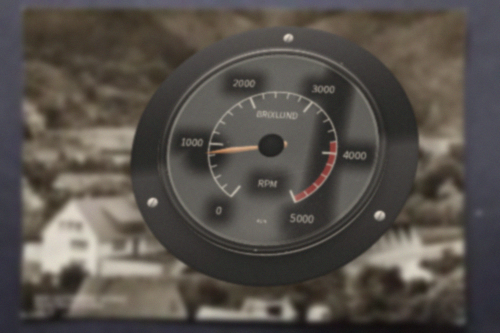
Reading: {"value": 800, "unit": "rpm"}
